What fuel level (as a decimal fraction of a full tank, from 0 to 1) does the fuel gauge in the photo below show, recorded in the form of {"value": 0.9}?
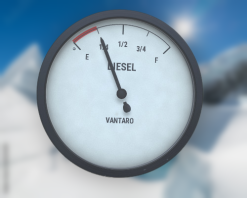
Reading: {"value": 0.25}
